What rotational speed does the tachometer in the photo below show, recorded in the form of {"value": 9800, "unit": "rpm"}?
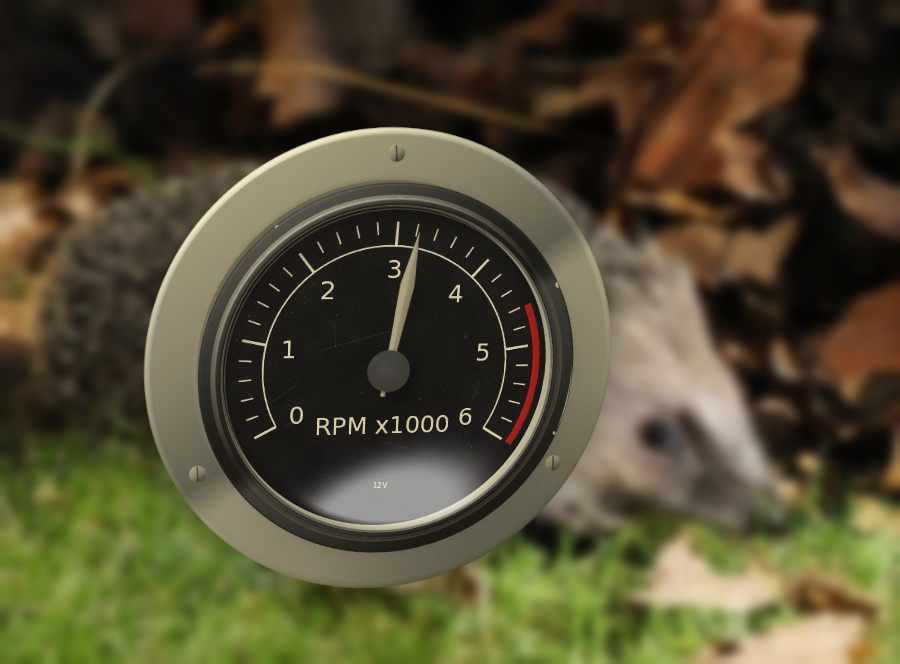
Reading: {"value": 3200, "unit": "rpm"}
